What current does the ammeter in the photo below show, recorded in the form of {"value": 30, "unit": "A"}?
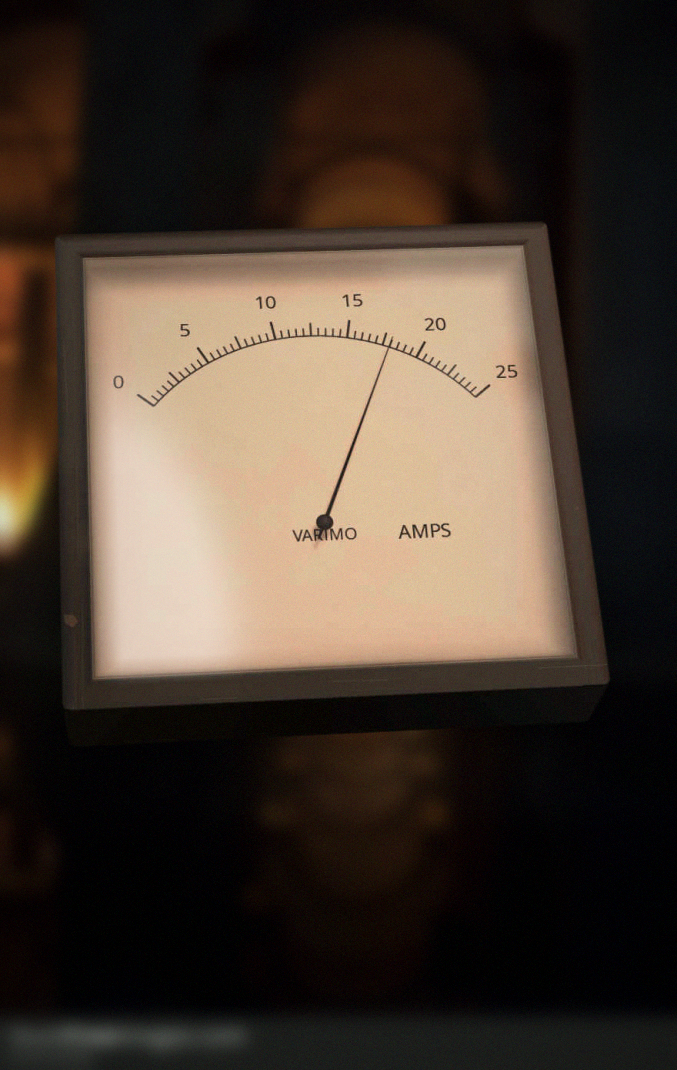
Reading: {"value": 18, "unit": "A"}
